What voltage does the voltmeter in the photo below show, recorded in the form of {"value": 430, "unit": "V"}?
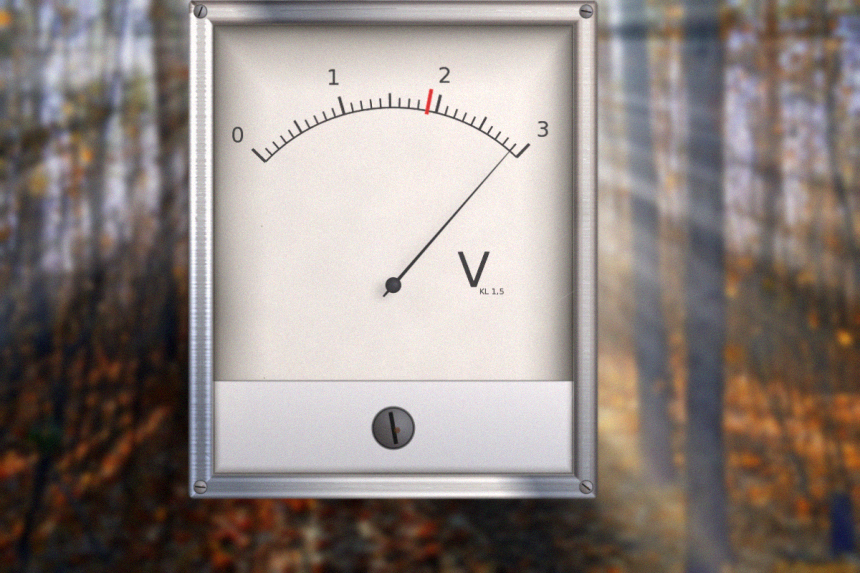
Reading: {"value": 2.9, "unit": "V"}
